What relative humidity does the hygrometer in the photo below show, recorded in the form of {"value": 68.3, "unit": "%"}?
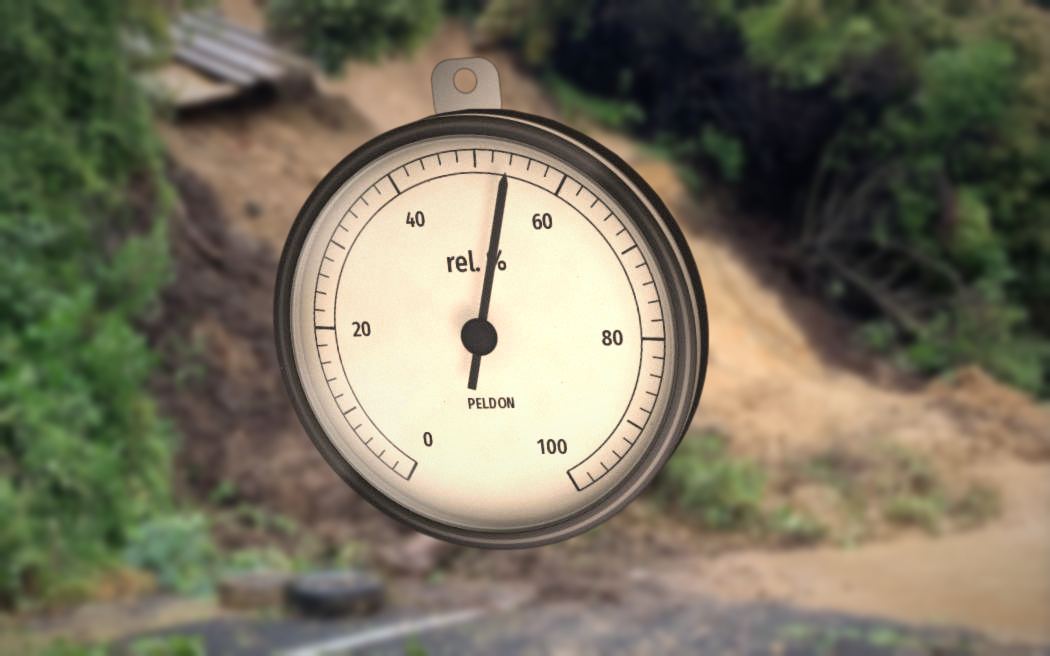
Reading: {"value": 54, "unit": "%"}
